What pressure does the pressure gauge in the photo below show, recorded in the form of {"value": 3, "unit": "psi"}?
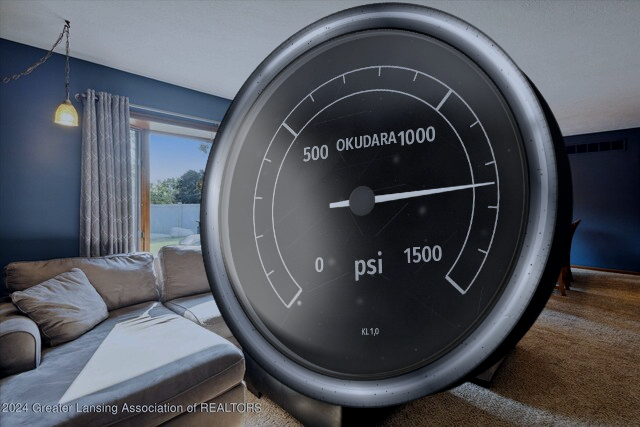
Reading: {"value": 1250, "unit": "psi"}
